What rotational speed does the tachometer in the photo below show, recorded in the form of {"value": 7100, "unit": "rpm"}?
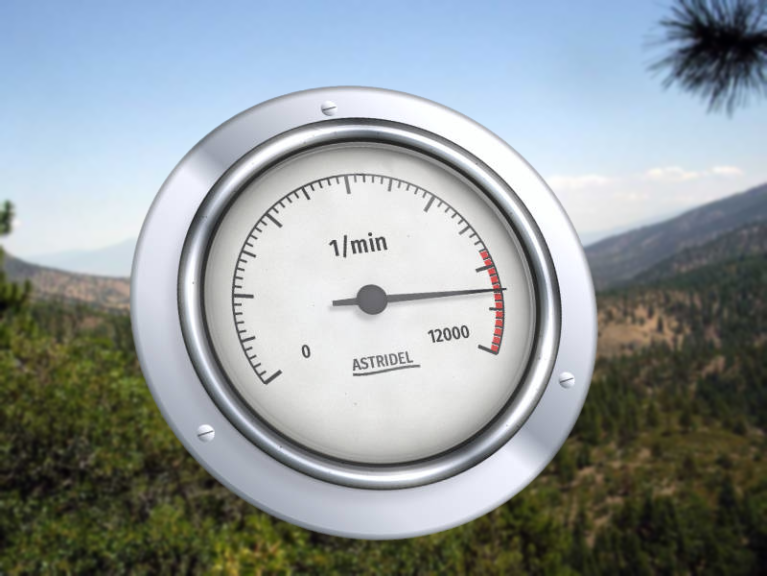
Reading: {"value": 10600, "unit": "rpm"}
